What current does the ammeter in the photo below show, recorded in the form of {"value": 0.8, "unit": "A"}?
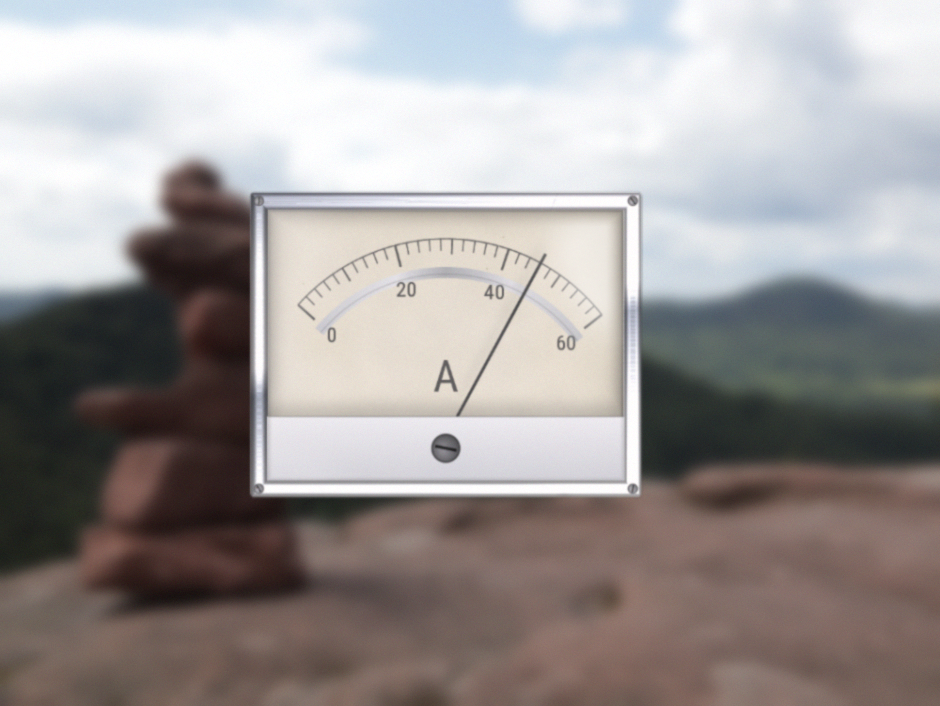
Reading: {"value": 46, "unit": "A"}
